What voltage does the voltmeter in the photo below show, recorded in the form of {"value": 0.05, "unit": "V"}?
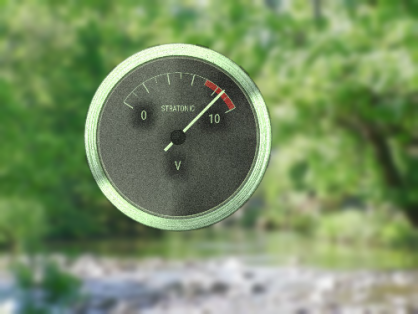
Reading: {"value": 8.5, "unit": "V"}
